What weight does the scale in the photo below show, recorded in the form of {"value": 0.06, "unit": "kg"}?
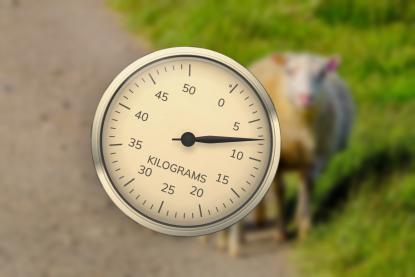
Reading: {"value": 7.5, "unit": "kg"}
